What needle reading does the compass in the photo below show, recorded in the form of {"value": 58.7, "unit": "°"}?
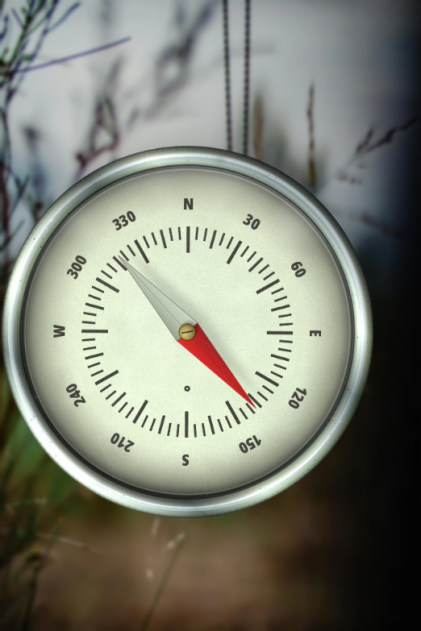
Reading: {"value": 137.5, "unit": "°"}
